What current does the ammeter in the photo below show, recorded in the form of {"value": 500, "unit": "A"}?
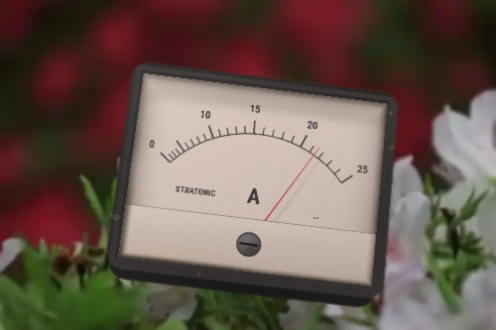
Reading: {"value": 21.5, "unit": "A"}
